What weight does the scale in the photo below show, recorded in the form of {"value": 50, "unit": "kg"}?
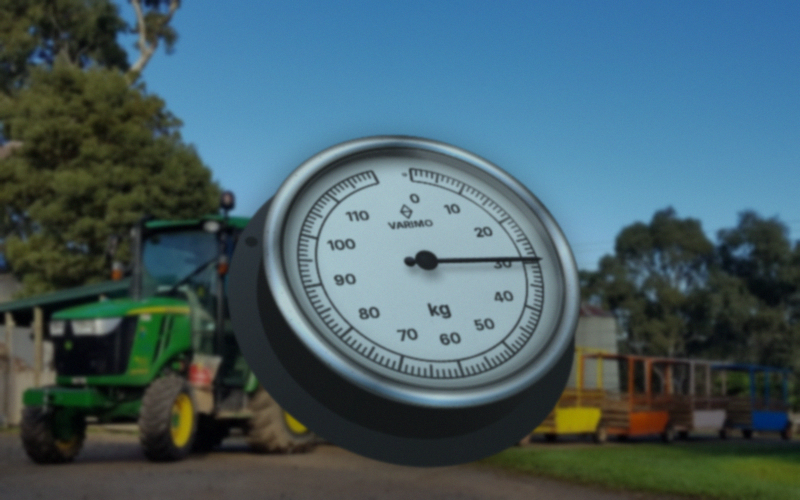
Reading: {"value": 30, "unit": "kg"}
